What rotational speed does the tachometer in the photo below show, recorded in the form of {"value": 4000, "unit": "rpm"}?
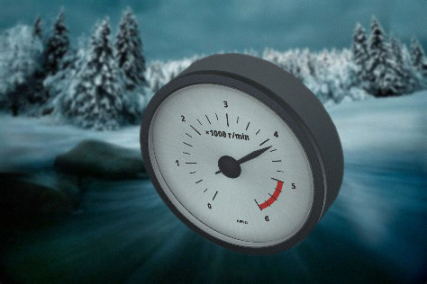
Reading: {"value": 4125, "unit": "rpm"}
